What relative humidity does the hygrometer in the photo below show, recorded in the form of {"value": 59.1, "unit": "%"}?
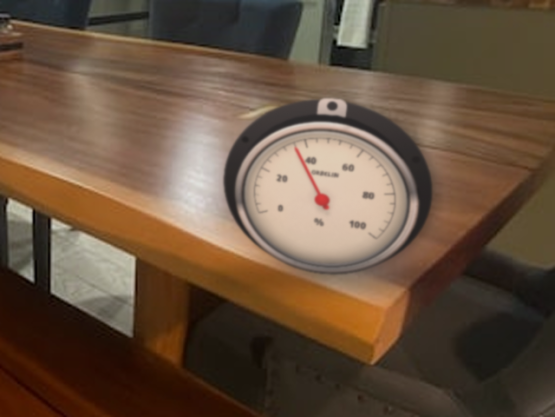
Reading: {"value": 36, "unit": "%"}
